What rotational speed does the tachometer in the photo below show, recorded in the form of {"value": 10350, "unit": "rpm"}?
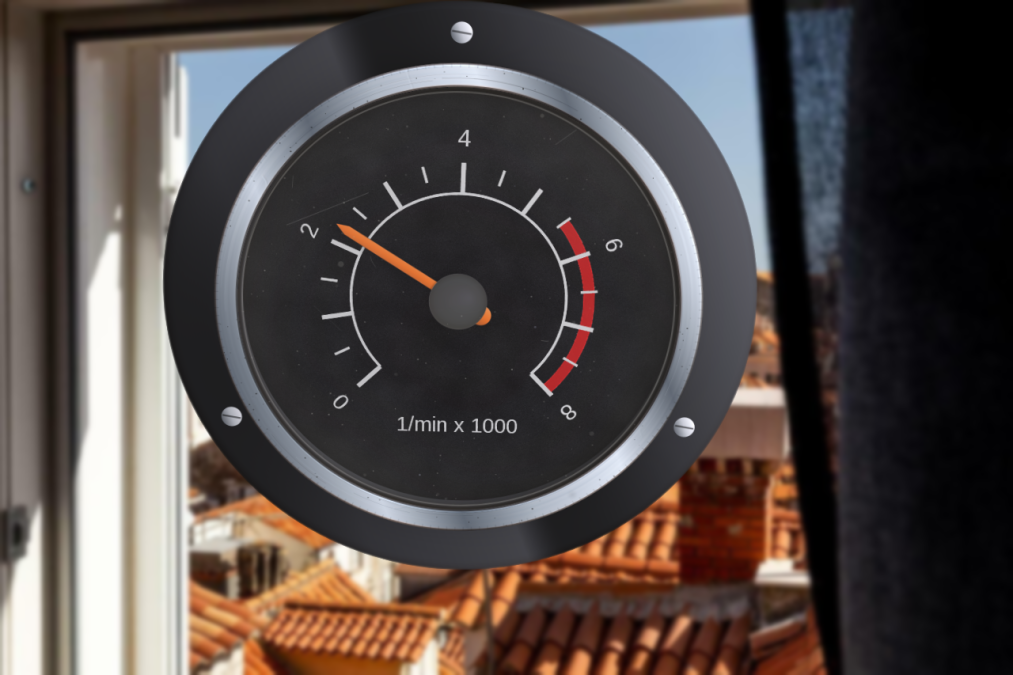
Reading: {"value": 2250, "unit": "rpm"}
